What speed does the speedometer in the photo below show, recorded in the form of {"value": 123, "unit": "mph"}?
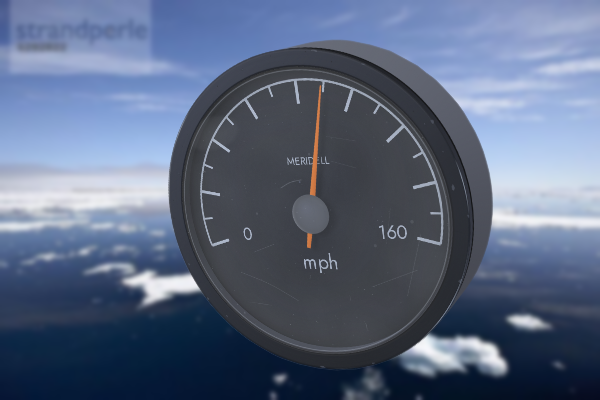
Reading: {"value": 90, "unit": "mph"}
